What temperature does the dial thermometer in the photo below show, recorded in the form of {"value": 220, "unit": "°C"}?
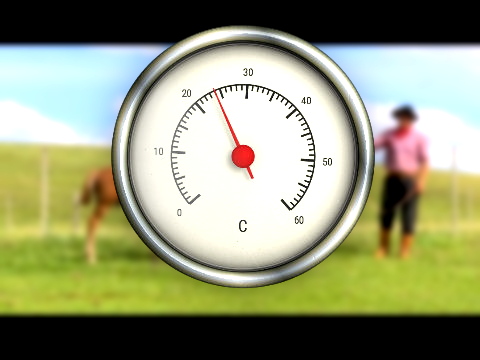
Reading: {"value": 24, "unit": "°C"}
